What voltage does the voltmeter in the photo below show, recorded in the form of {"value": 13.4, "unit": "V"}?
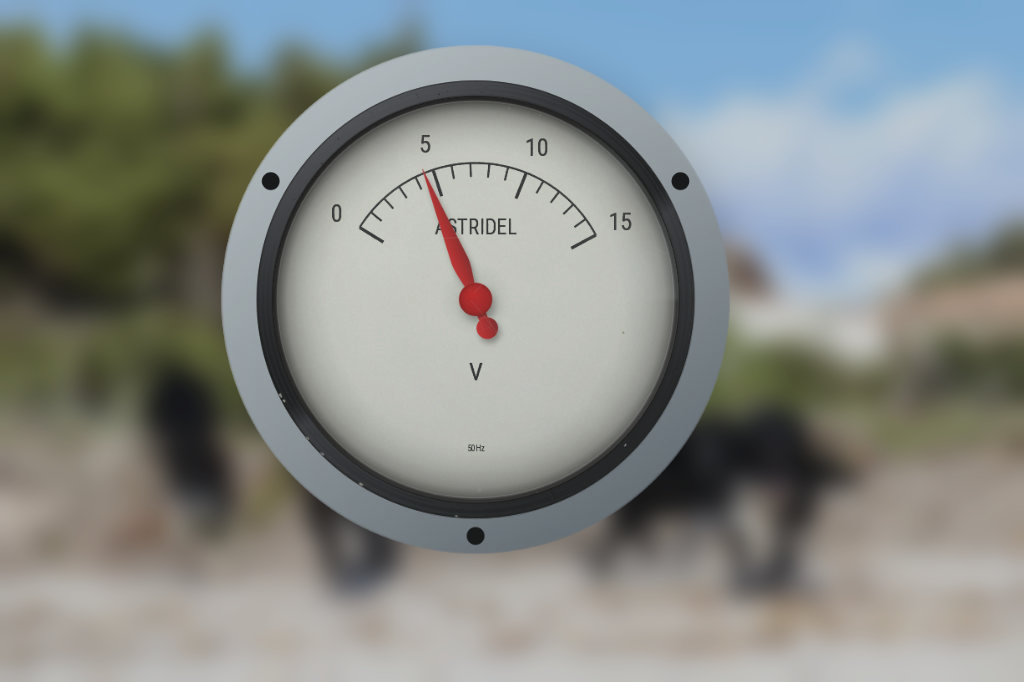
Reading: {"value": 4.5, "unit": "V"}
